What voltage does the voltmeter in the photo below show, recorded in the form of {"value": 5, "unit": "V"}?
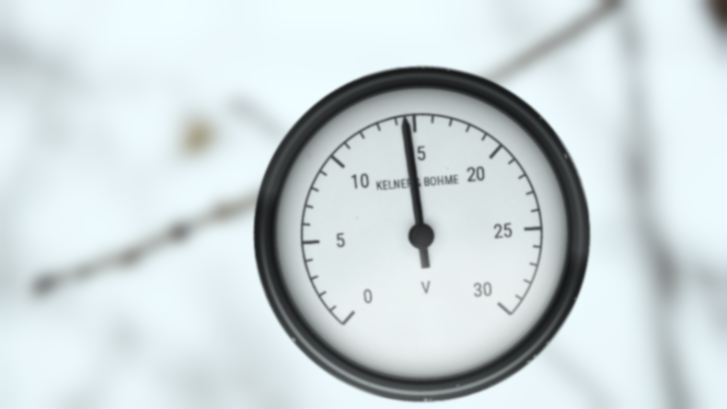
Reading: {"value": 14.5, "unit": "V"}
